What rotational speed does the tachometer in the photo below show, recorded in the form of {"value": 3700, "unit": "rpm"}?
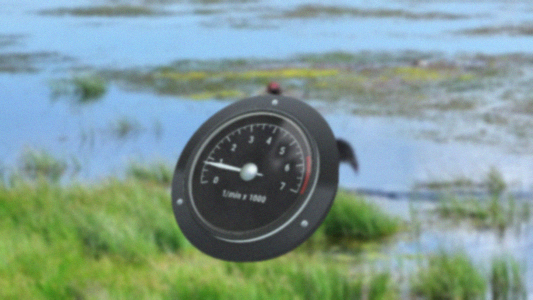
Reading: {"value": 750, "unit": "rpm"}
